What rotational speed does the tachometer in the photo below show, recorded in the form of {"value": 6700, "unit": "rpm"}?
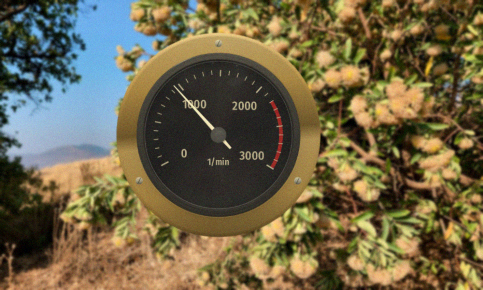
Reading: {"value": 950, "unit": "rpm"}
